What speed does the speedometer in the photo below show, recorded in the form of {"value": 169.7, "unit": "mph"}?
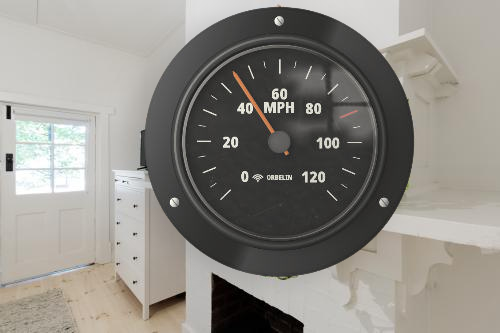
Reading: {"value": 45, "unit": "mph"}
